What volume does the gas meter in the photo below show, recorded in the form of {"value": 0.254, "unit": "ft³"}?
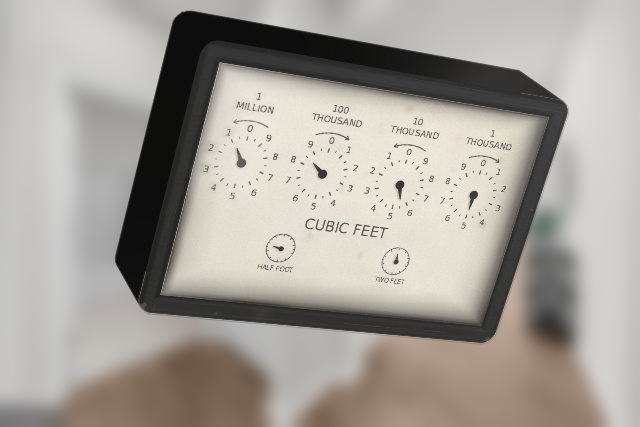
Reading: {"value": 85500, "unit": "ft³"}
